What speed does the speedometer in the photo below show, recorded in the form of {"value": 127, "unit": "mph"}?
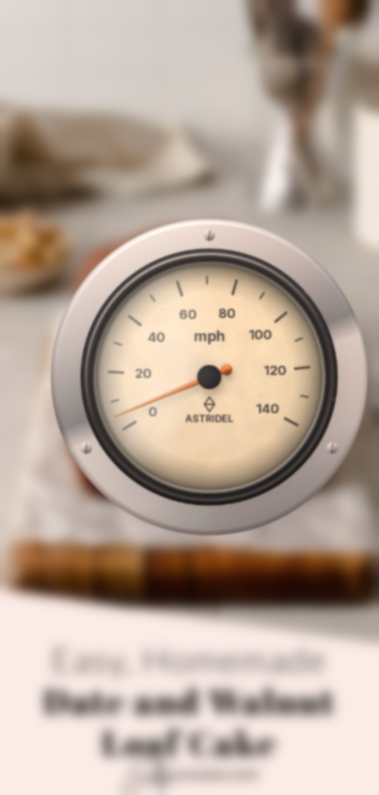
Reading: {"value": 5, "unit": "mph"}
